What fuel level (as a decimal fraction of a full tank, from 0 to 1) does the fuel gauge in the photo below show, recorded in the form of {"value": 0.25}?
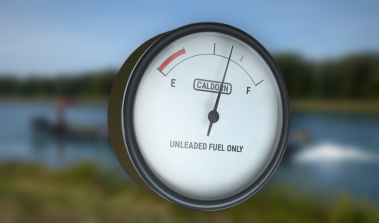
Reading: {"value": 0.625}
